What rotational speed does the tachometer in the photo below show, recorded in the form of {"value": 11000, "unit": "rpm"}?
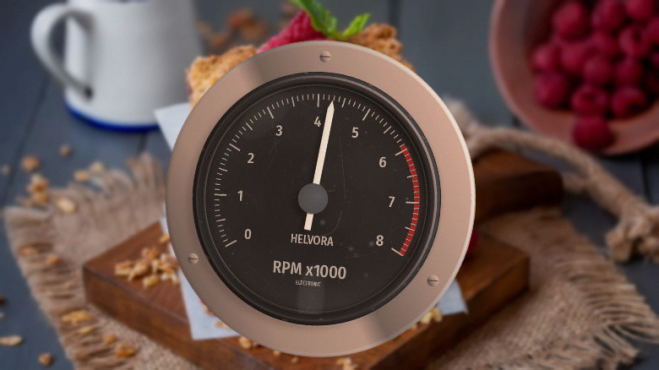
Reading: {"value": 4300, "unit": "rpm"}
